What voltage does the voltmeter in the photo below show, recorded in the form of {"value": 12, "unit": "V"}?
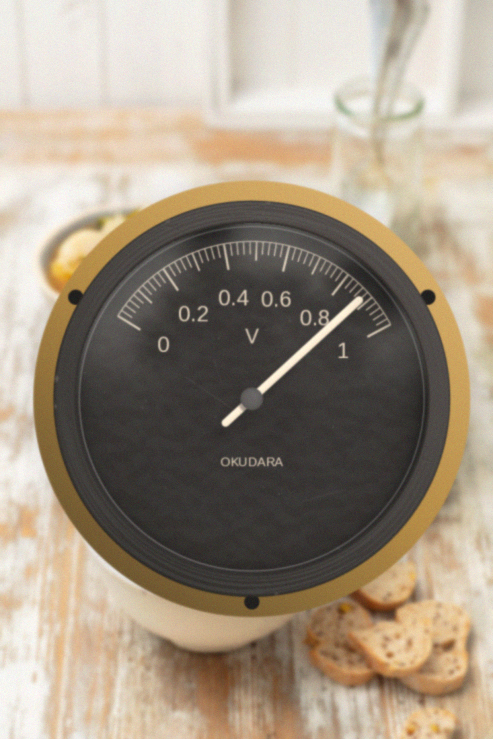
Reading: {"value": 0.88, "unit": "V"}
